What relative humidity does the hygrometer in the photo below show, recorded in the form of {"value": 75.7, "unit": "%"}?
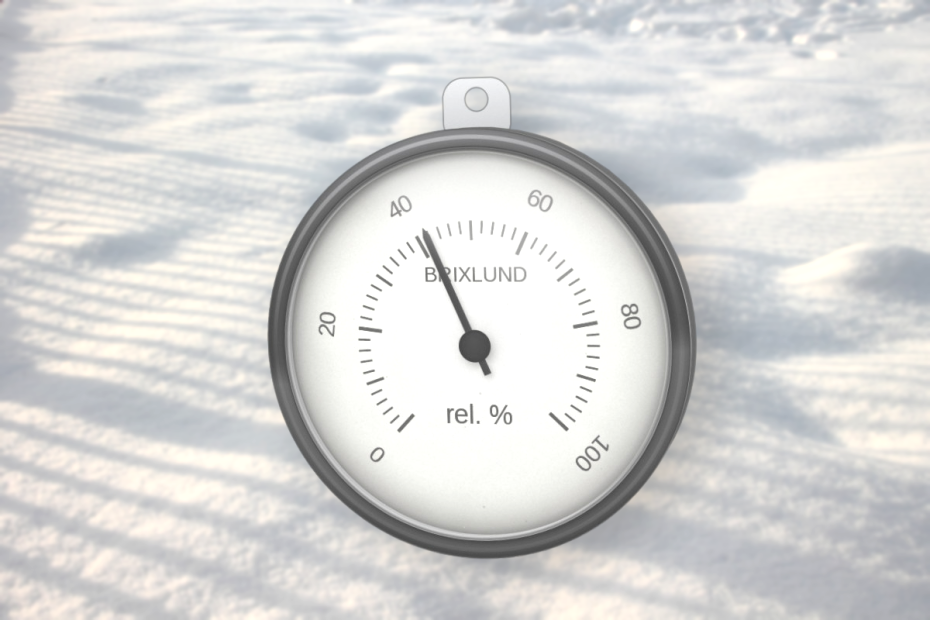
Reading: {"value": 42, "unit": "%"}
